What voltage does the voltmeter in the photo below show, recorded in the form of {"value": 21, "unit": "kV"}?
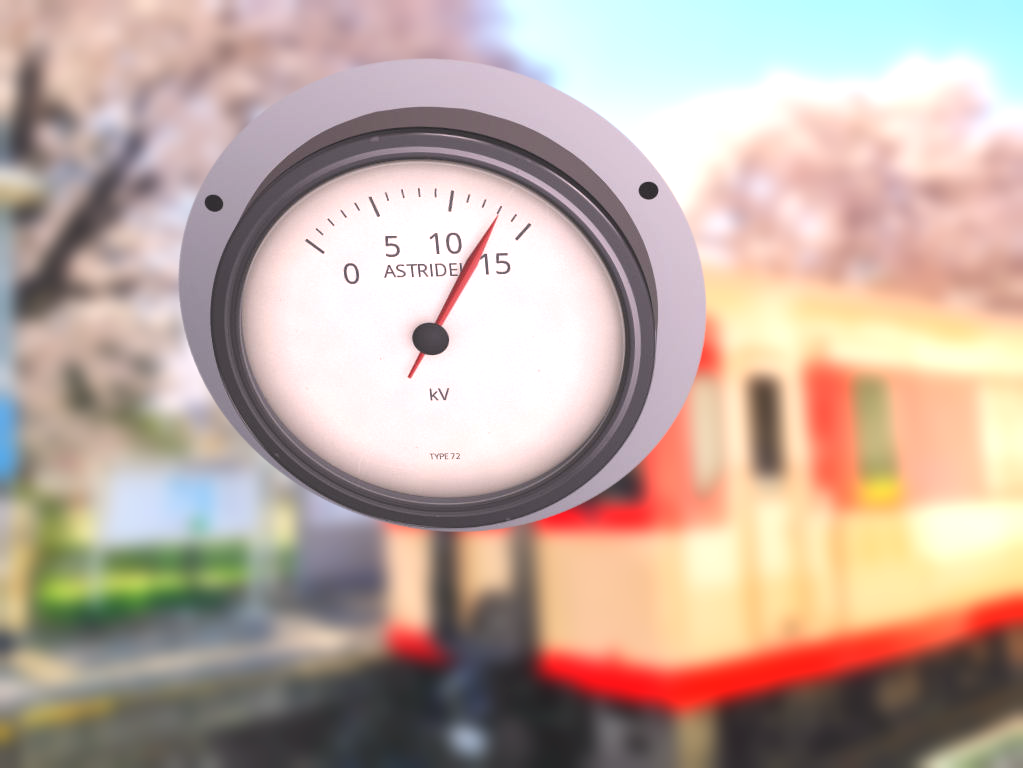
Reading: {"value": 13, "unit": "kV"}
